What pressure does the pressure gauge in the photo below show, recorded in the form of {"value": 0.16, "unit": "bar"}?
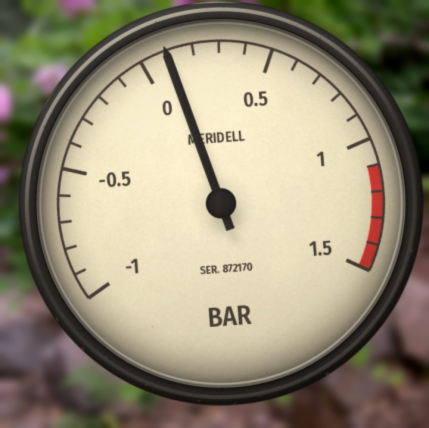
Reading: {"value": 0.1, "unit": "bar"}
